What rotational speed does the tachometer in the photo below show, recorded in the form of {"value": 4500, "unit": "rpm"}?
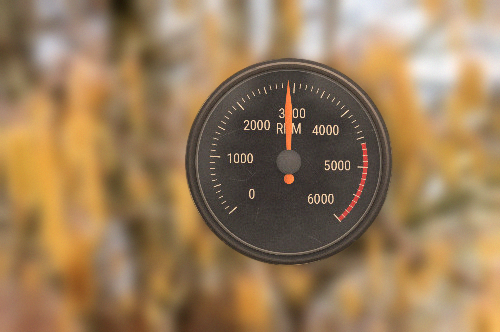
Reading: {"value": 2900, "unit": "rpm"}
